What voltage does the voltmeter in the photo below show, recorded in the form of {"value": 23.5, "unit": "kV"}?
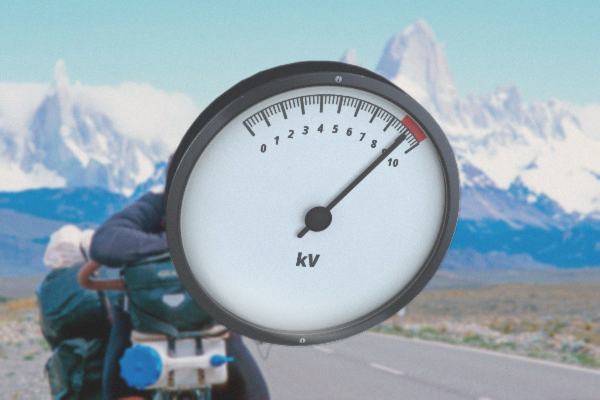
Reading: {"value": 9, "unit": "kV"}
